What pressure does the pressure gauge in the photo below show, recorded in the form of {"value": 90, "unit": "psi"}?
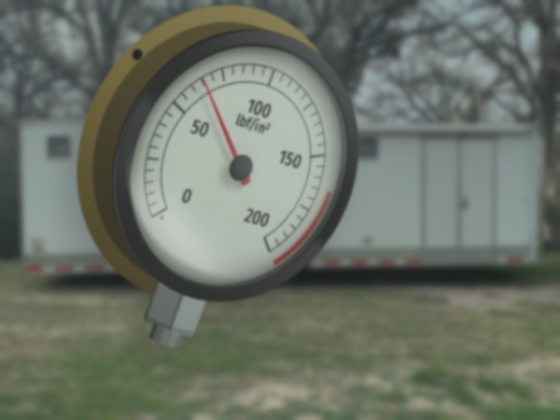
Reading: {"value": 65, "unit": "psi"}
